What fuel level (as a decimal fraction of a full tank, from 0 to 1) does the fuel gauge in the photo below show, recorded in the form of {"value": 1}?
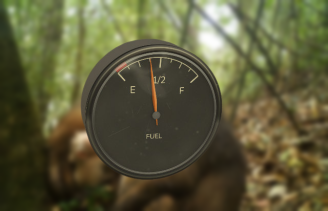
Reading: {"value": 0.375}
